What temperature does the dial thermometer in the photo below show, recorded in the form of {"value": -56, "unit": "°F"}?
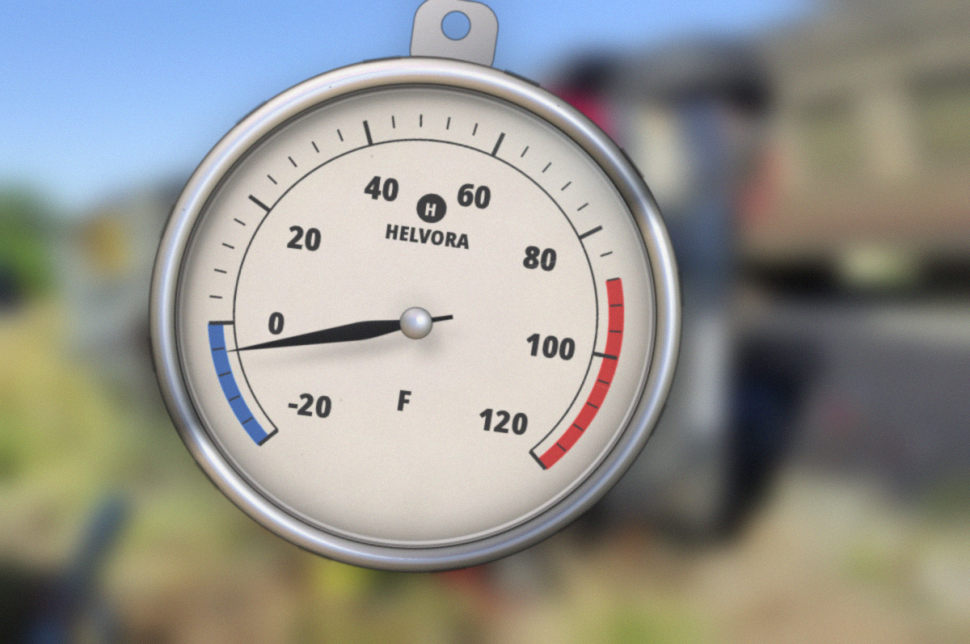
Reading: {"value": -4, "unit": "°F"}
